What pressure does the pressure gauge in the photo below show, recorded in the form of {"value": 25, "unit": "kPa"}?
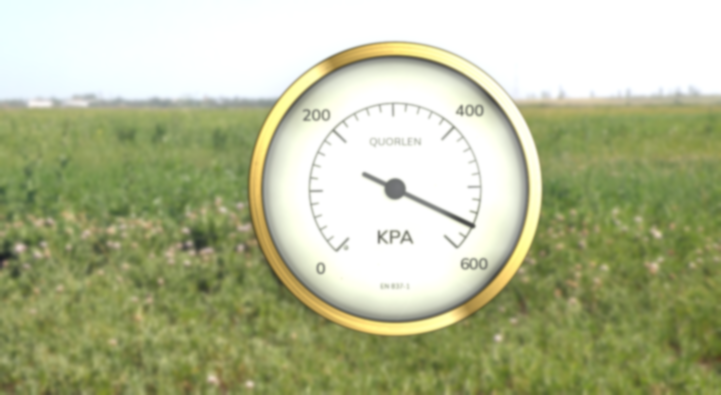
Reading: {"value": 560, "unit": "kPa"}
